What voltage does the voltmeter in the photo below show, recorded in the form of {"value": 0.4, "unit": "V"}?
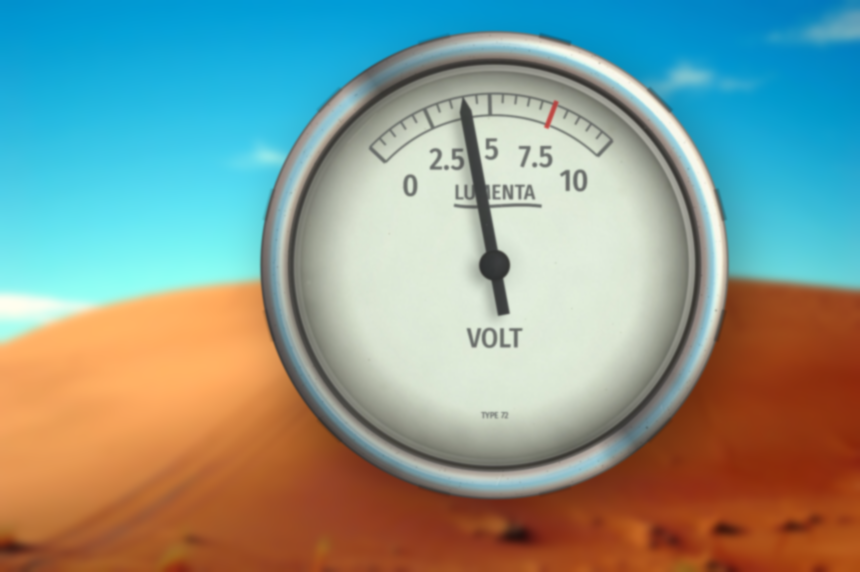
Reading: {"value": 4, "unit": "V"}
